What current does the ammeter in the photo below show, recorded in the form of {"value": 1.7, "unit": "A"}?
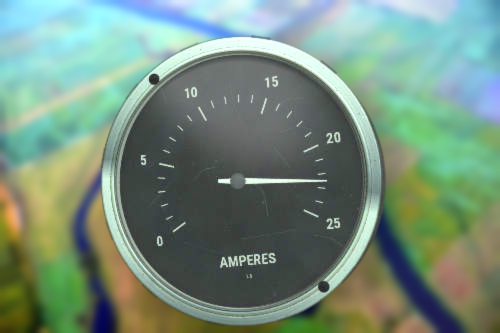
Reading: {"value": 22.5, "unit": "A"}
